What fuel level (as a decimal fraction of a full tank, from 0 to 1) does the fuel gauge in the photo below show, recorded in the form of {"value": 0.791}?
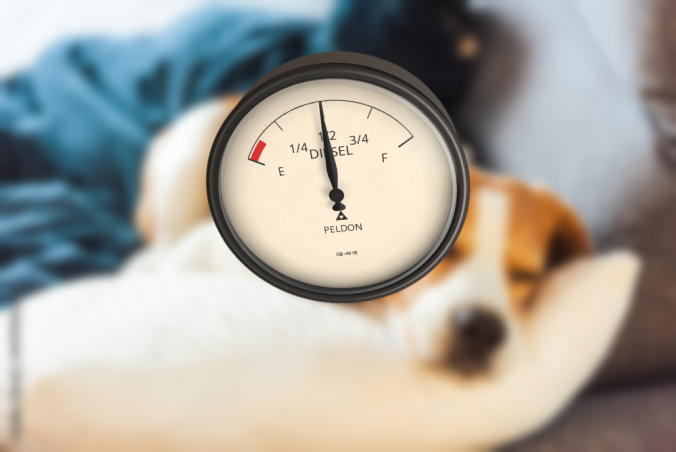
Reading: {"value": 0.5}
